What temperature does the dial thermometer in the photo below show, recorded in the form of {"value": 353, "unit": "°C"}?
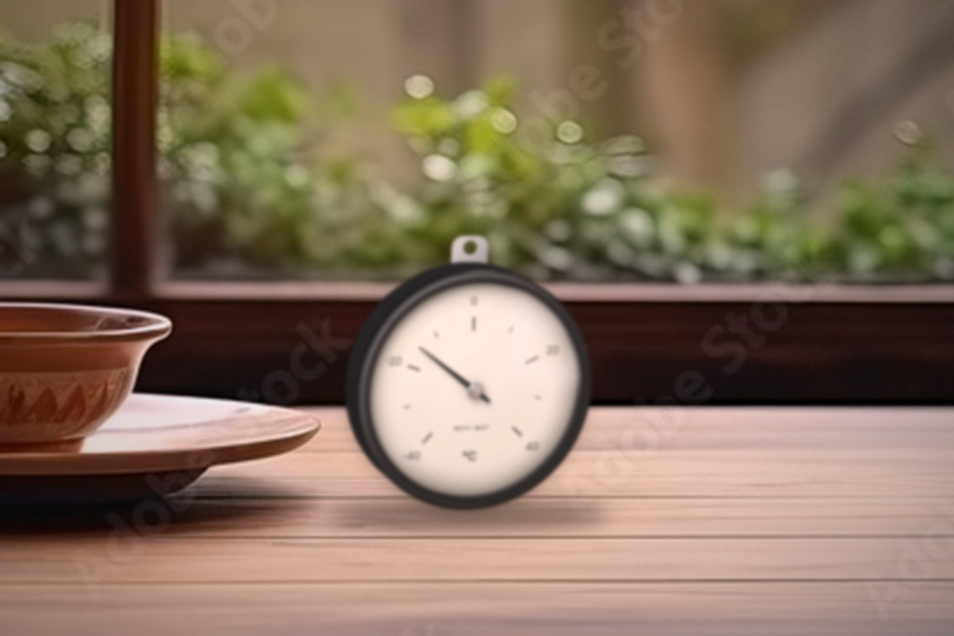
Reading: {"value": -15, "unit": "°C"}
